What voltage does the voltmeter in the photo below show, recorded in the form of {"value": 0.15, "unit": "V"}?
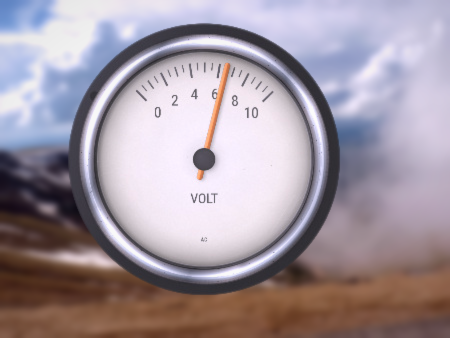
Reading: {"value": 6.5, "unit": "V"}
